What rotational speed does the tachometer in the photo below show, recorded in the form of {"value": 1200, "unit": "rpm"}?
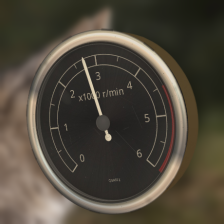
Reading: {"value": 2750, "unit": "rpm"}
